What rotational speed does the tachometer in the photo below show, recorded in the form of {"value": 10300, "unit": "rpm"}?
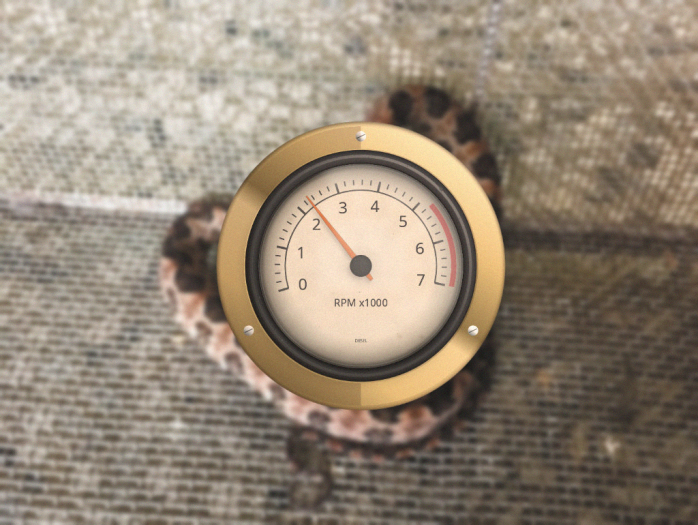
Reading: {"value": 2300, "unit": "rpm"}
